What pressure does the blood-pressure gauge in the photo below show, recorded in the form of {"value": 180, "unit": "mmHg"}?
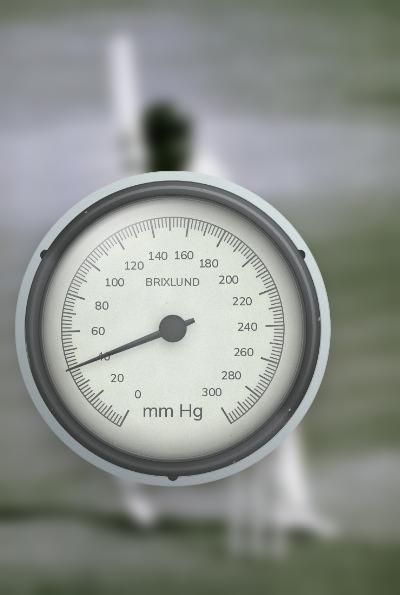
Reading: {"value": 40, "unit": "mmHg"}
